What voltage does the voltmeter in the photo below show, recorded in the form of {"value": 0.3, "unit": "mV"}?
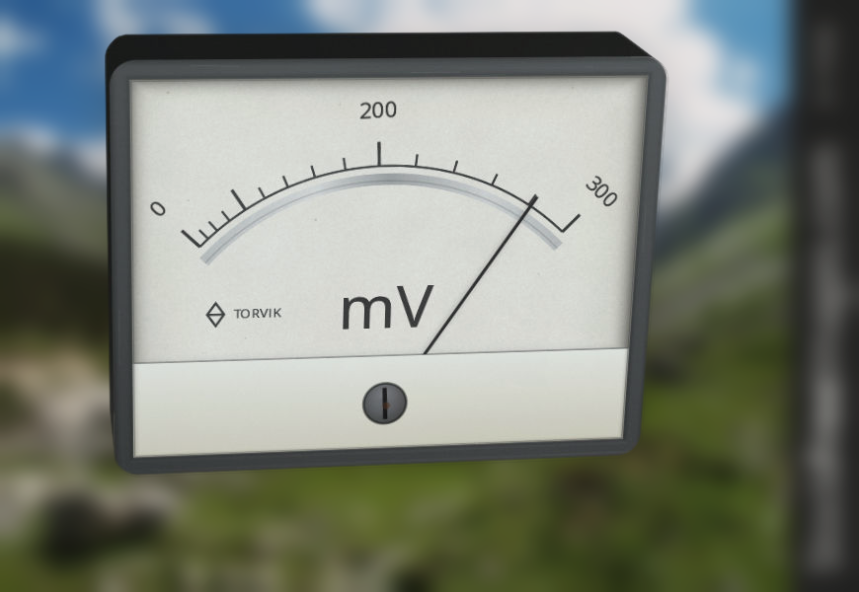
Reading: {"value": 280, "unit": "mV"}
